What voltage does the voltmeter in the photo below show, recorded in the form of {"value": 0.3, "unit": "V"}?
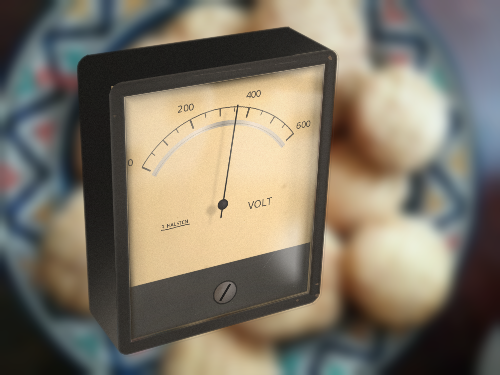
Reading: {"value": 350, "unit": "V"}
